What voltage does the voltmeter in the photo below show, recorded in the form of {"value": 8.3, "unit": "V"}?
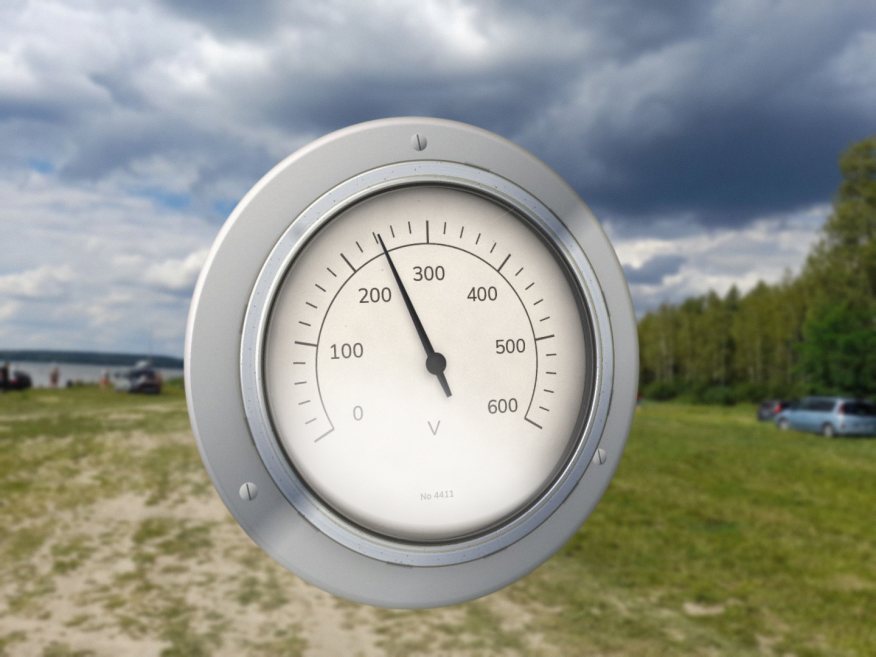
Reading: {"value": 240, "unit": "V"}
